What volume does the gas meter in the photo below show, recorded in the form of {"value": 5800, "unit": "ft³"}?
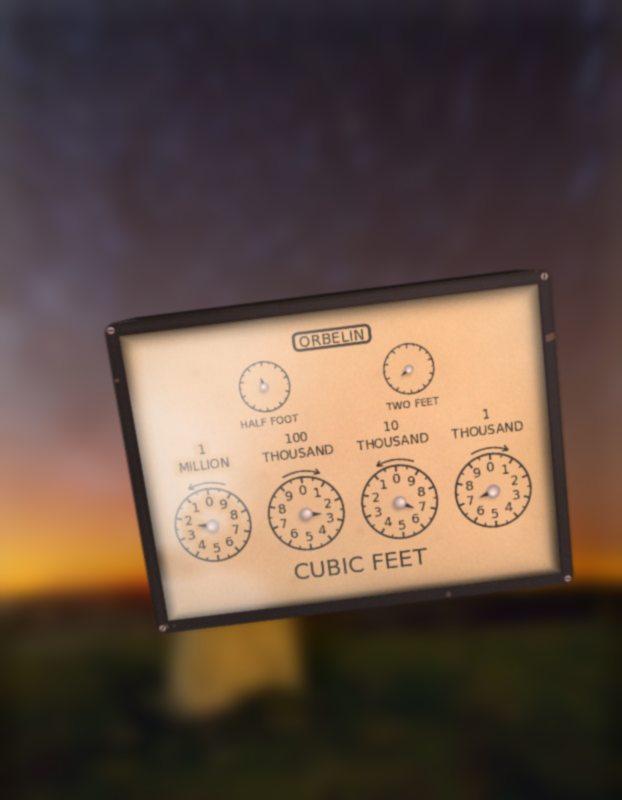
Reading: {"value": 226700, "unit": "ft³"}
